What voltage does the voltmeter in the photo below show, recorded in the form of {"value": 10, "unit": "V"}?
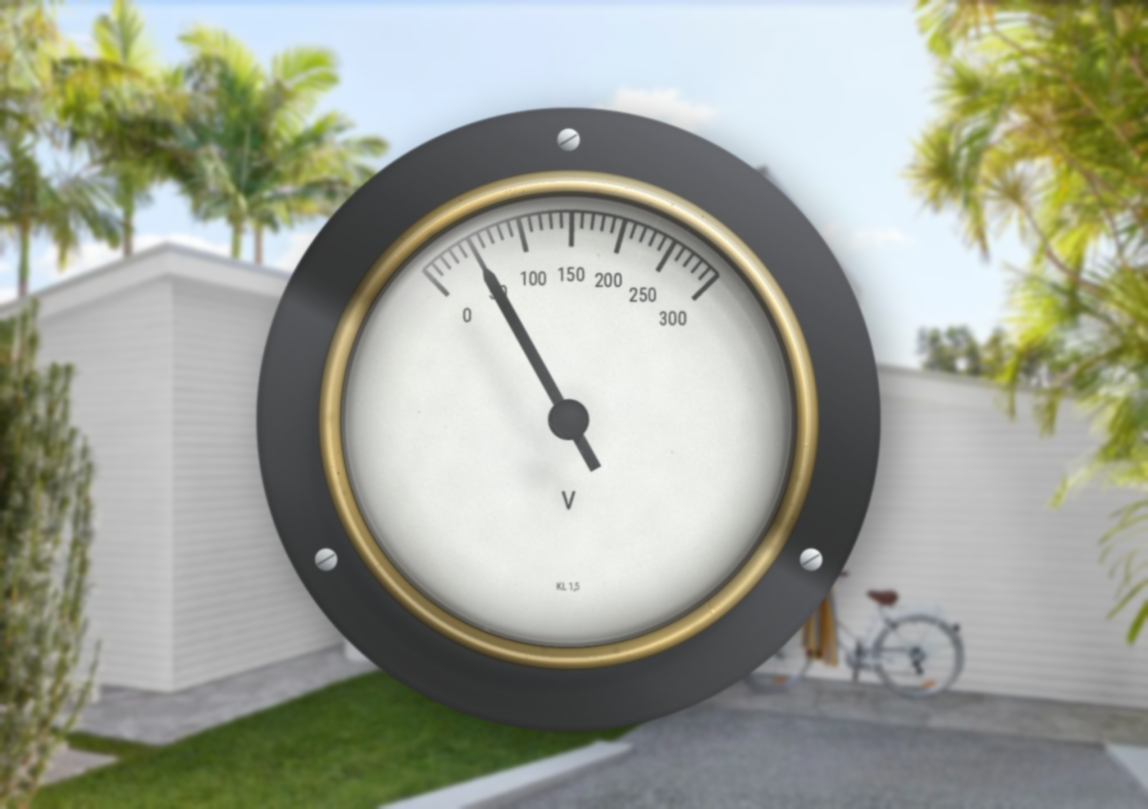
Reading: {"value": 50, "unit": "V"}
